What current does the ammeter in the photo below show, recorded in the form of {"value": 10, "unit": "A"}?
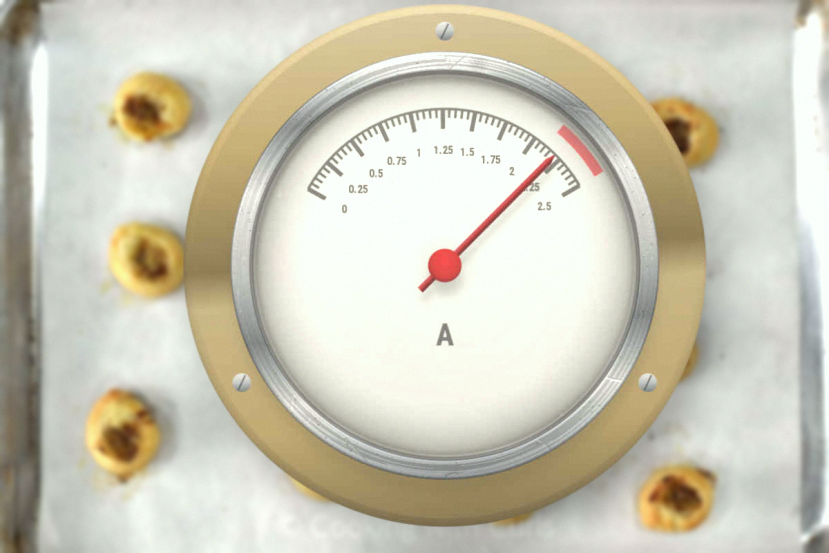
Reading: {"value": 2.2, "unit": "A"}
